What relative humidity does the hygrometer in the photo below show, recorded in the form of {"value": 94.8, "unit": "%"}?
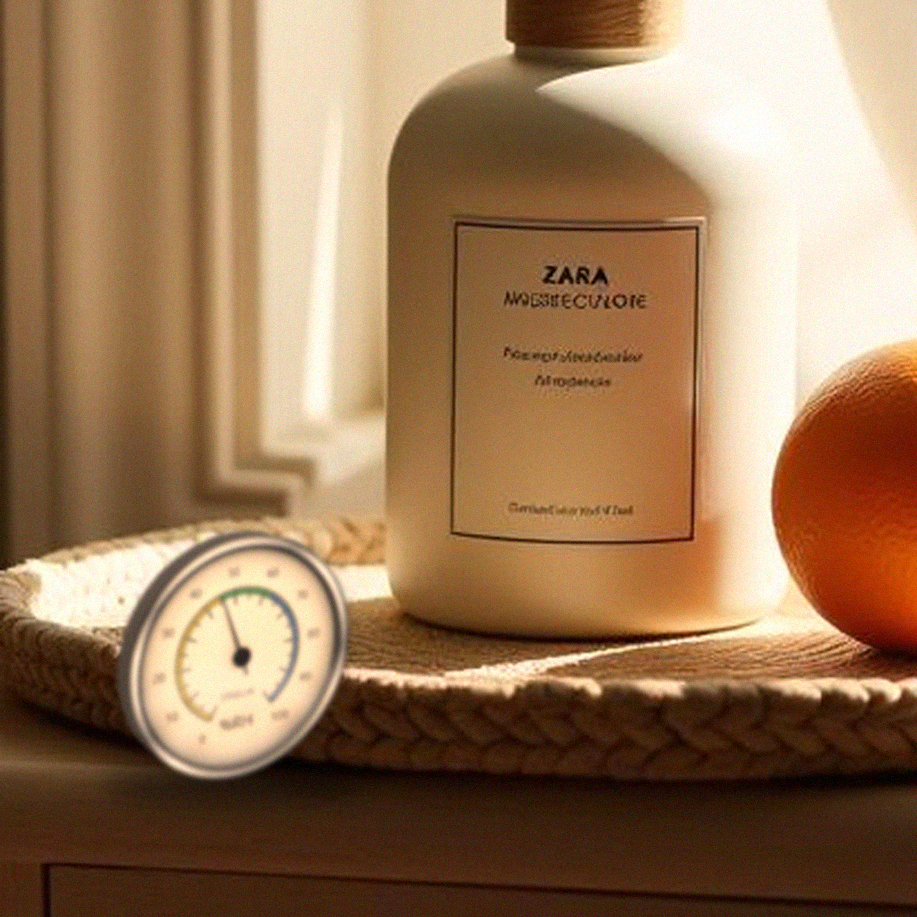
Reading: {"value": 45, "unit": "%"}
